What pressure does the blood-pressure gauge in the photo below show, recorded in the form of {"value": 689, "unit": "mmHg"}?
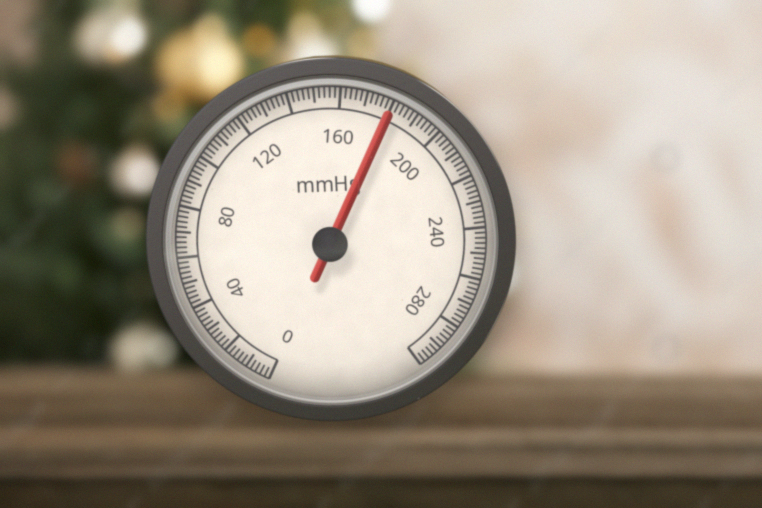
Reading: {"value": 180, "unit": "mmHg"}
